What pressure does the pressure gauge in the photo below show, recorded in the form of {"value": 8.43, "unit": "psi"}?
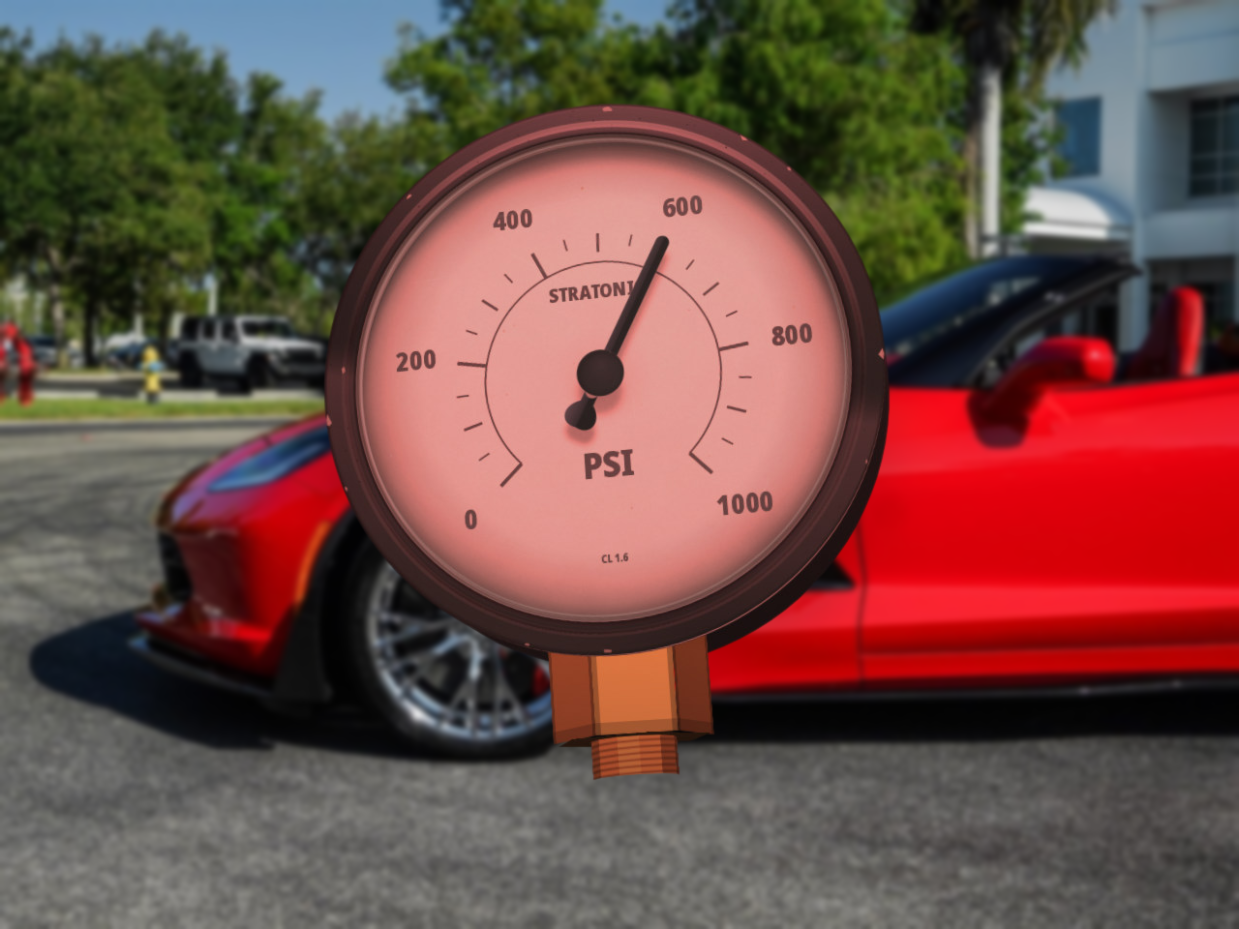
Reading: {"value": 600, "unit": "psi"}
